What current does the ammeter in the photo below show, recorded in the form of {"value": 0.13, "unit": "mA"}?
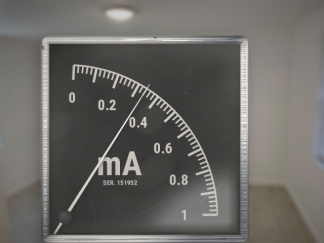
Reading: {"value": 0.34, "unit": "mA"}
